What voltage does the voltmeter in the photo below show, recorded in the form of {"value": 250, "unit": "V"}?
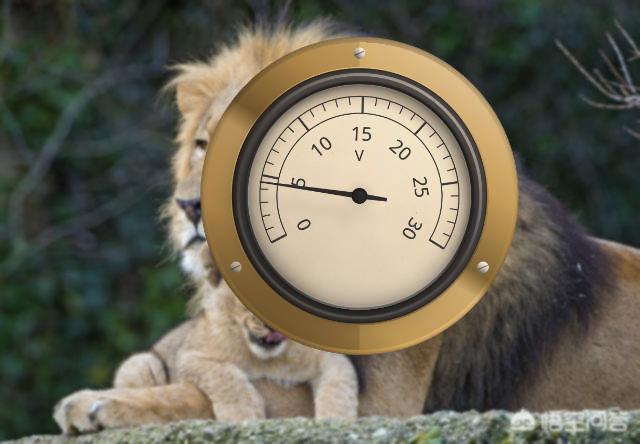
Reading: {"value": 4.5, "unit": "V"}
